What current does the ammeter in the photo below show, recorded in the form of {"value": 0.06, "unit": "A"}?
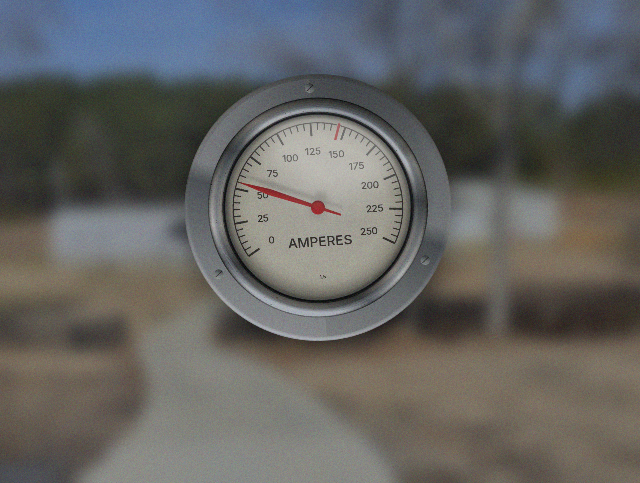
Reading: {"value": 55, "unit": "A"}
